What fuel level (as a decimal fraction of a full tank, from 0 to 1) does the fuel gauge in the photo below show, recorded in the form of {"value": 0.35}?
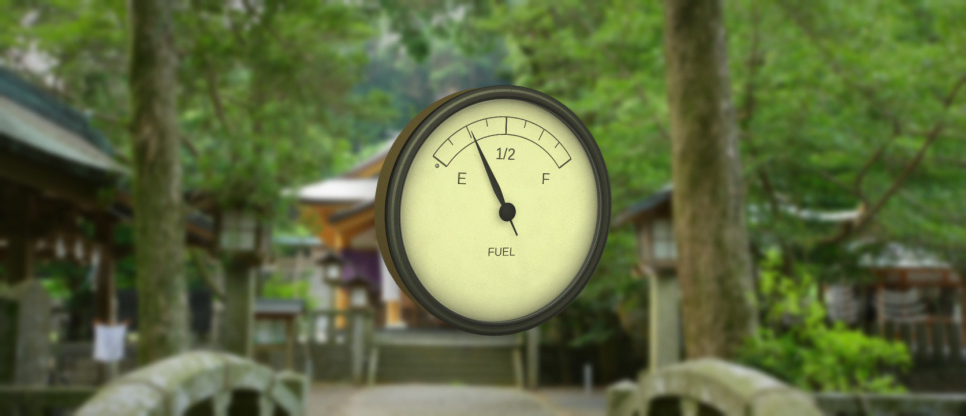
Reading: {"value": 0.25}
